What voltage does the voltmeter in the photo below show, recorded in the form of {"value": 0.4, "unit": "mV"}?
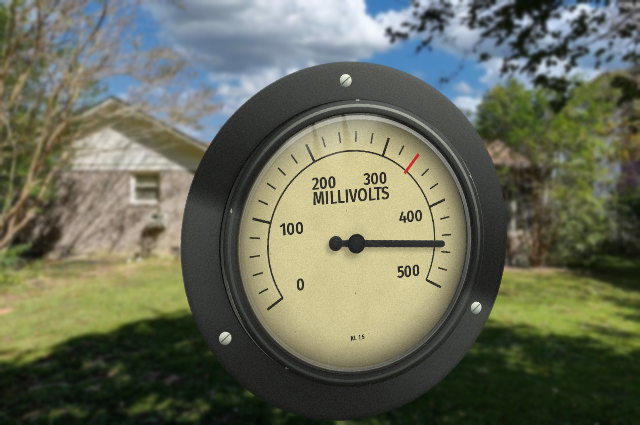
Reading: {"value": 450, "unit": "mV"}
